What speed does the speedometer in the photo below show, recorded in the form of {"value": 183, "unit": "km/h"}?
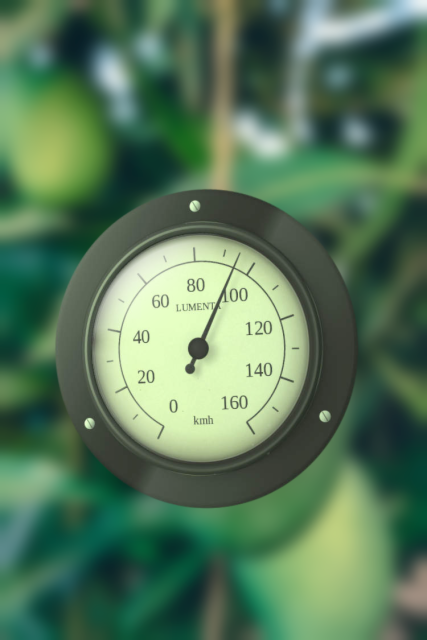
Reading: {"value": 95, "unit": "km/h"}
